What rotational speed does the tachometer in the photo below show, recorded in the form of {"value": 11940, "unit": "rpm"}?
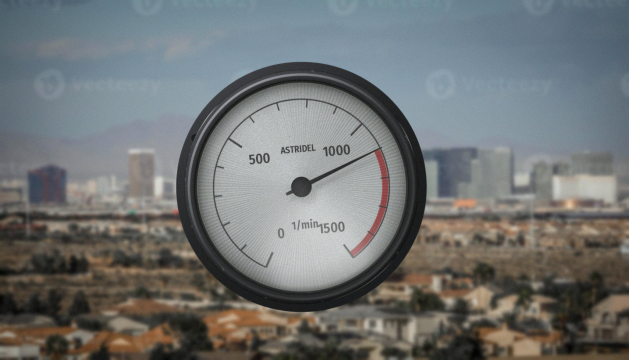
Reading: {"value": 1100, "unit": "rpm"}
